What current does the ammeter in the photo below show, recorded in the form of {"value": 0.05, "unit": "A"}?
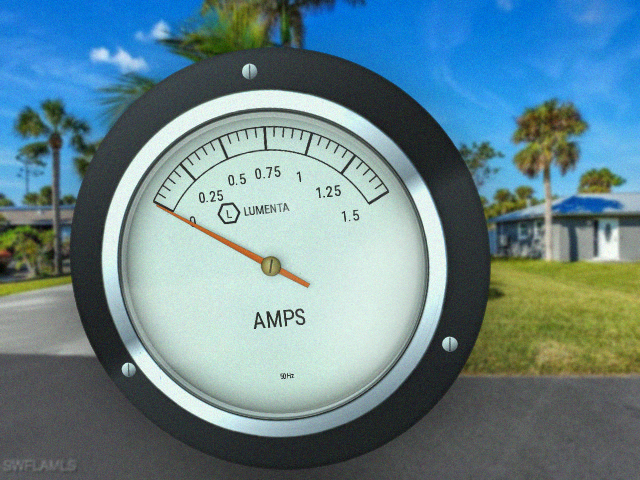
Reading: {"value": 0, "unit": "A"}
